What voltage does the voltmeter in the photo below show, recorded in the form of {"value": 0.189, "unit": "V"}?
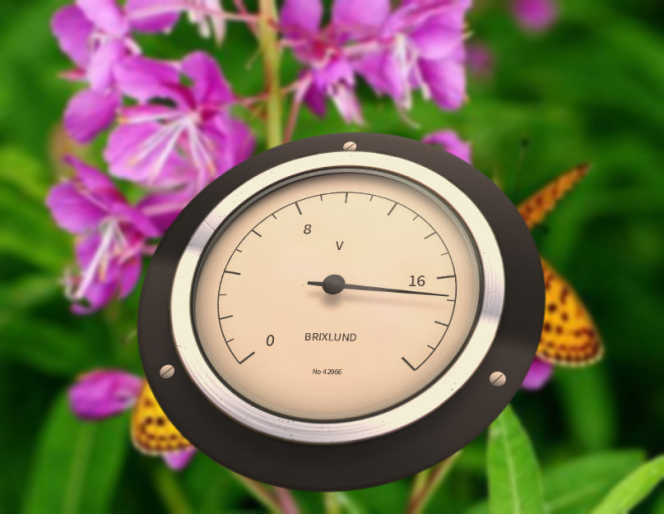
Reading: {"value": 17, "unit": "V"}
